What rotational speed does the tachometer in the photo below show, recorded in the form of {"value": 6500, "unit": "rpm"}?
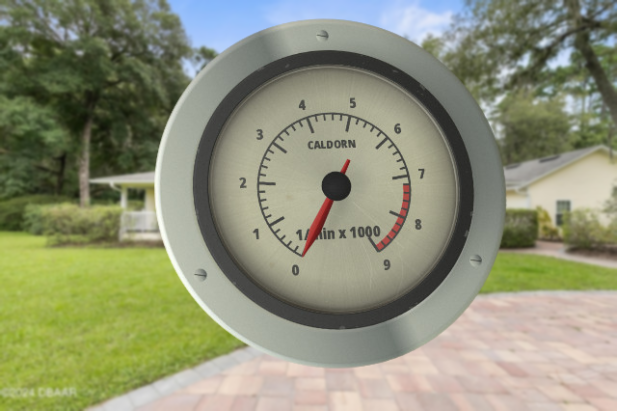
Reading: {"value": 0, "unit": "rpm"}
